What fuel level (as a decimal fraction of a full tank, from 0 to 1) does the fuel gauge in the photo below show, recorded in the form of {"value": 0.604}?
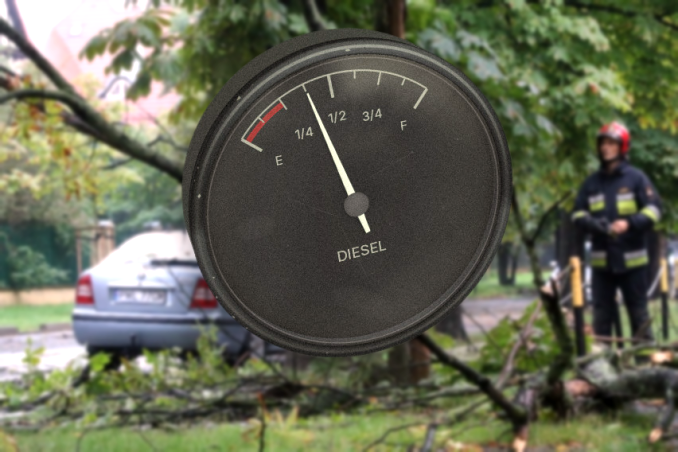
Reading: {"value": 0.375}
